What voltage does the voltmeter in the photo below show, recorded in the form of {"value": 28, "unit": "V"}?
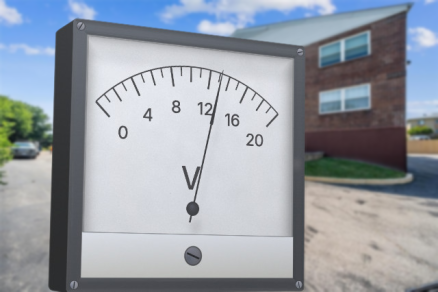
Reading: {"value": 13, "unit": "V"}
